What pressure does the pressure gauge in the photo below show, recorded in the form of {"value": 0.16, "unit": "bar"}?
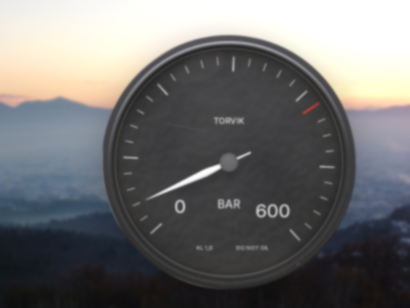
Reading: {"value": 40, "unit": "bar"}
